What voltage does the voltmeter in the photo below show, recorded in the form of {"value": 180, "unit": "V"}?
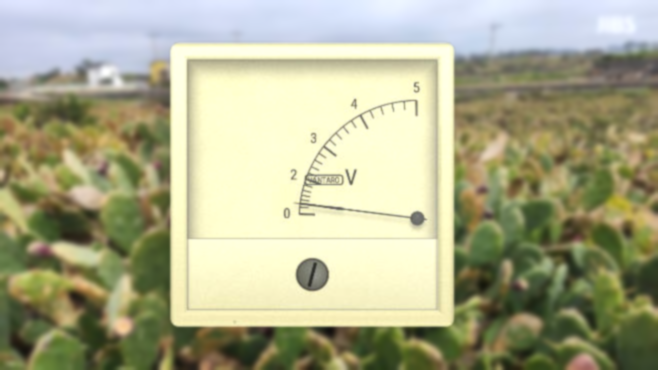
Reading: {"value": 1, "unit": "V"}
